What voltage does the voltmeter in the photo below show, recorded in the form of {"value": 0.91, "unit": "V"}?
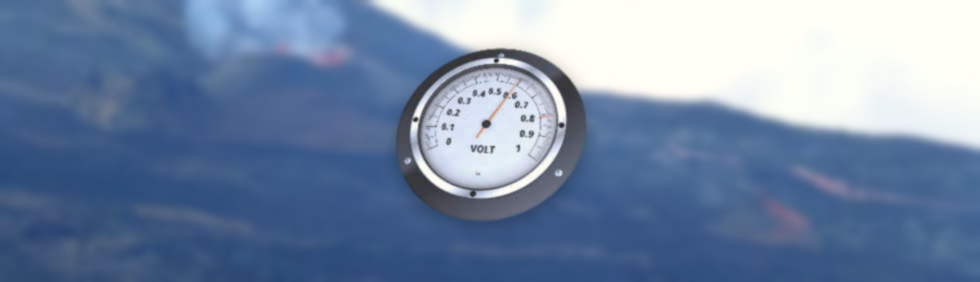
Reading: {"value": 0.6, "unit": "V"}
